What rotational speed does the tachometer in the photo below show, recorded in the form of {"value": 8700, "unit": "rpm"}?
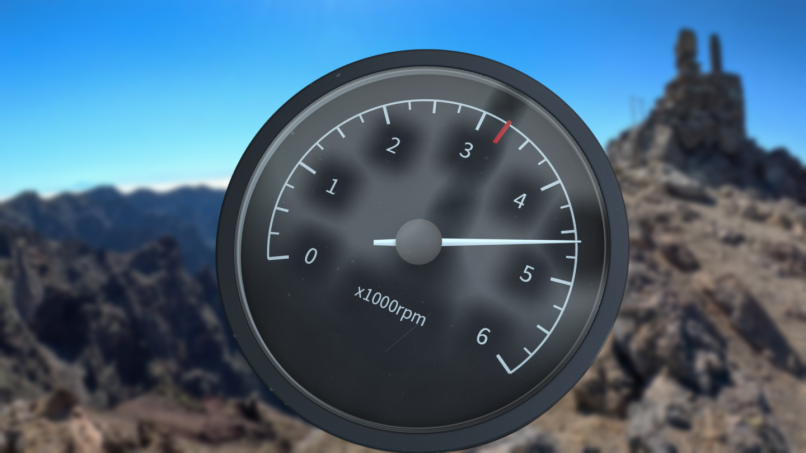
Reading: {"value": 4625, "unit": "rpm"}
